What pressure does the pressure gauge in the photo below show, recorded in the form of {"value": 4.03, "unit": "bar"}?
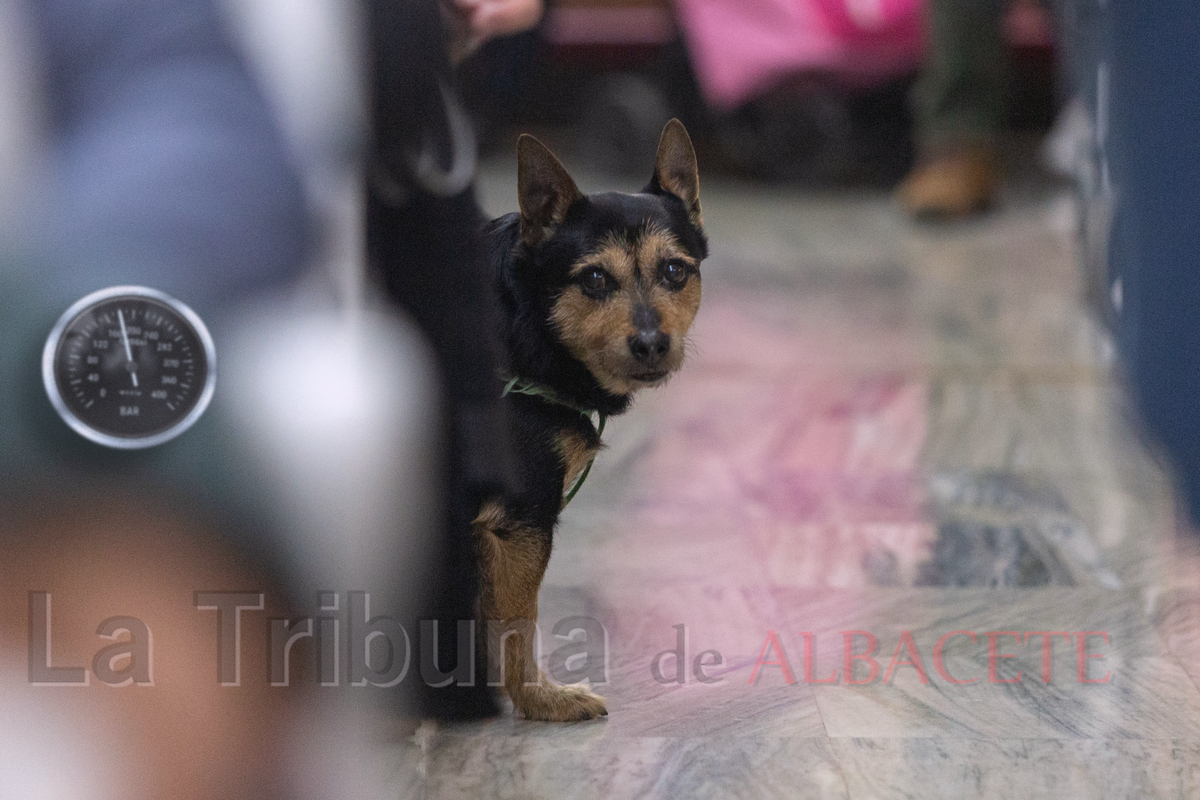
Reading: {"value": 180, "unit": "bar"}
